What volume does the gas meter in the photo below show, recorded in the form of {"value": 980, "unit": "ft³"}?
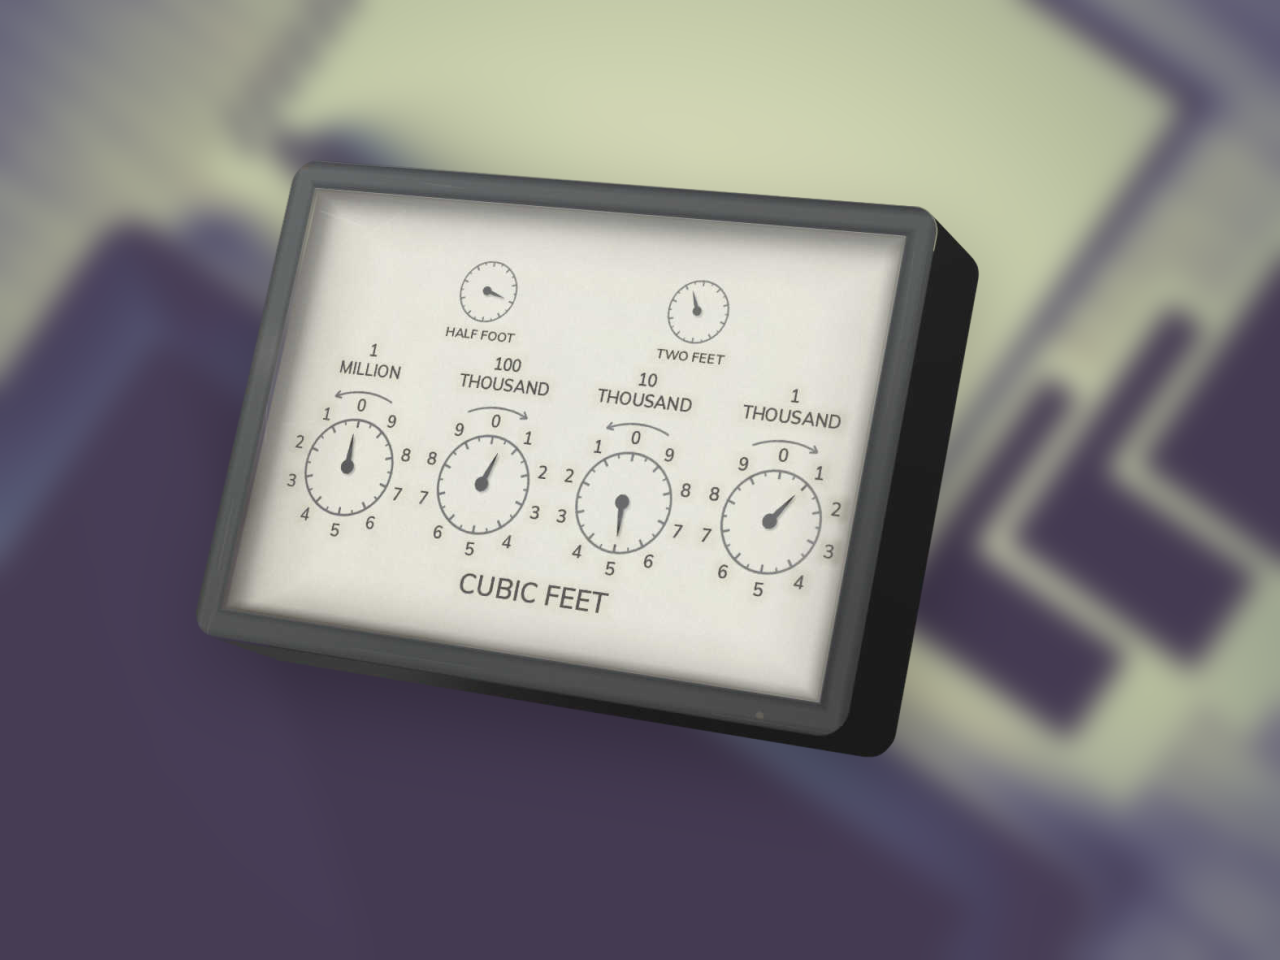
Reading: {"value": 5100, "unit": "ft³"}
